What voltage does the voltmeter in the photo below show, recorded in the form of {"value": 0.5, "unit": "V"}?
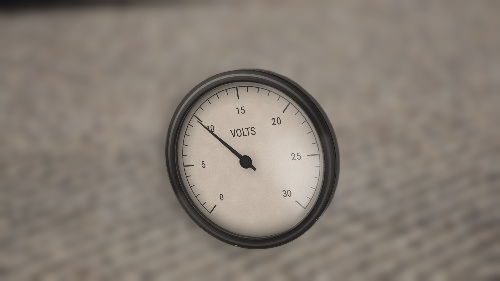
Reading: {"value": 10, "unit": "V"}
